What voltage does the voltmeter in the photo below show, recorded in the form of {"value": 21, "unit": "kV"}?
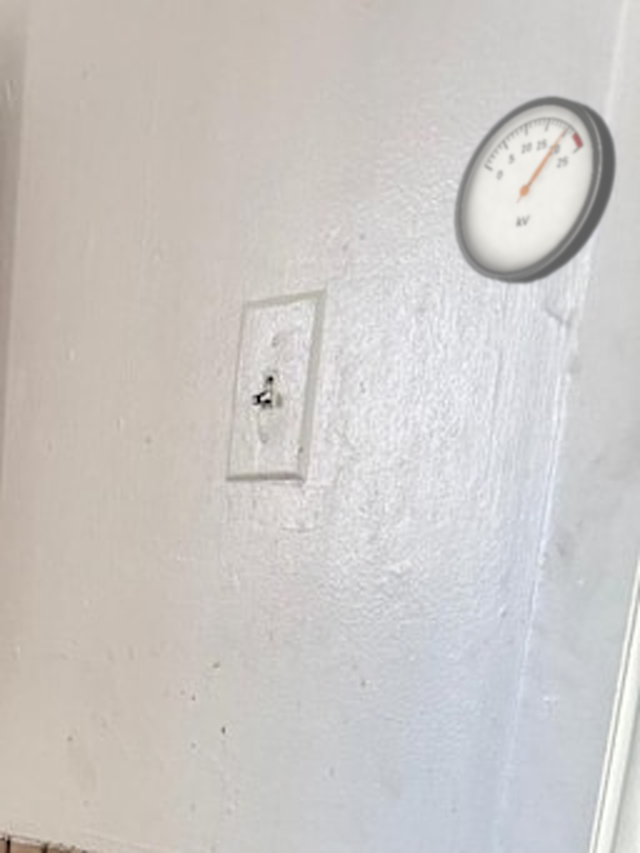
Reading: {"value": 20, "unit": "kV"}
